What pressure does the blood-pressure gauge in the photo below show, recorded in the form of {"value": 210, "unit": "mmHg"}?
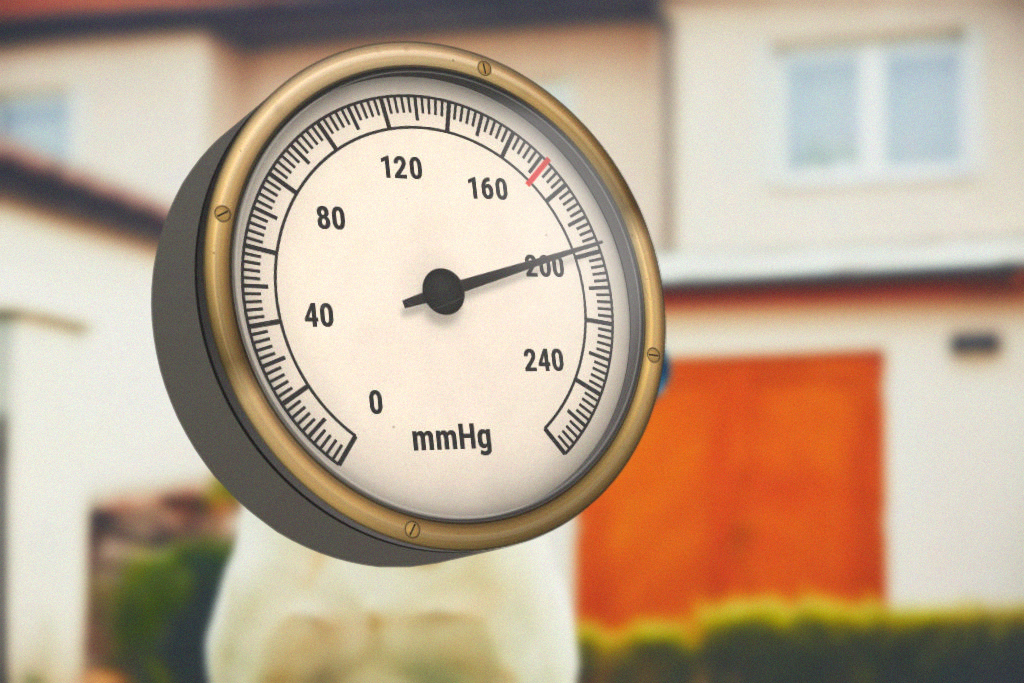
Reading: {"value": 198, "unit": "mmHg"}
